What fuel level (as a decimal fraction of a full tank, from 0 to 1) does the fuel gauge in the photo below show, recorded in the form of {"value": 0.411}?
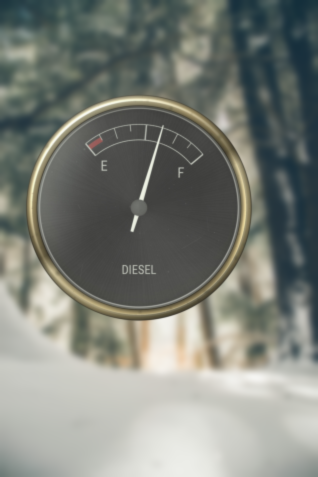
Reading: {"value": 0.625}
